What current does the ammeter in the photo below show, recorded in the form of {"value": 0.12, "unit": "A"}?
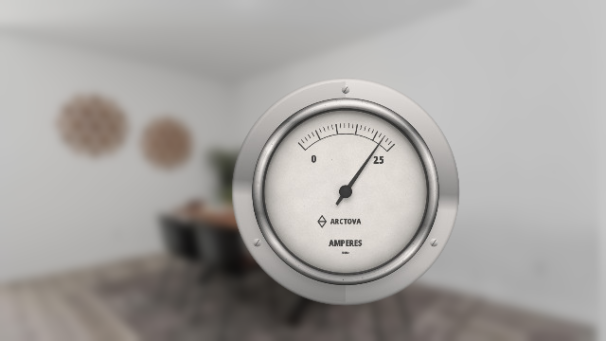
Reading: {"value": 22, "unit": "A"}
